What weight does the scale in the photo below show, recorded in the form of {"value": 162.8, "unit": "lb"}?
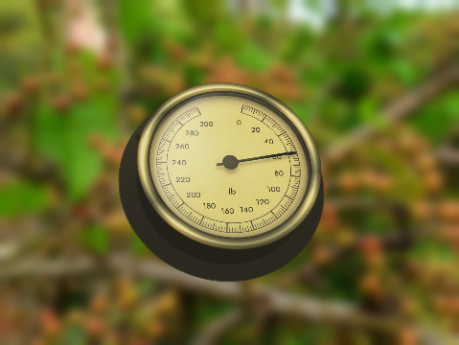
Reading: {"value": 60, "unit": "lb"}
